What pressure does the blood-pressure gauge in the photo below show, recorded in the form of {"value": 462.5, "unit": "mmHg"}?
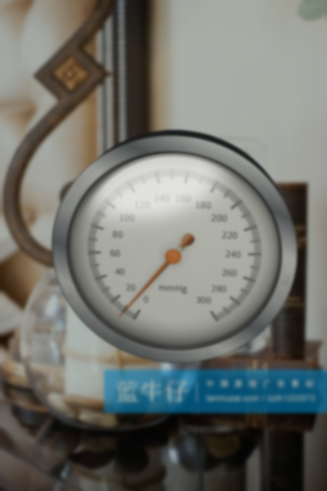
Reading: {"value": 10, "unit": "mmHg"}
